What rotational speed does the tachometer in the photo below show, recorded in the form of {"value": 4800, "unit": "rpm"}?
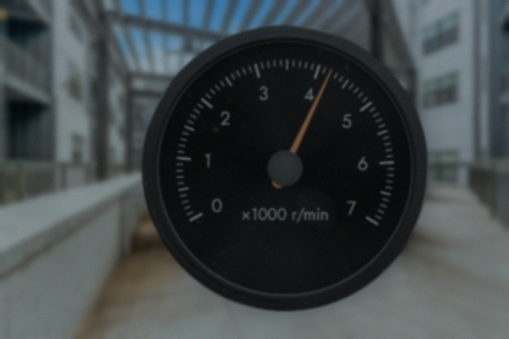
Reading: {"value": 4200, "unit": "rpm"}
